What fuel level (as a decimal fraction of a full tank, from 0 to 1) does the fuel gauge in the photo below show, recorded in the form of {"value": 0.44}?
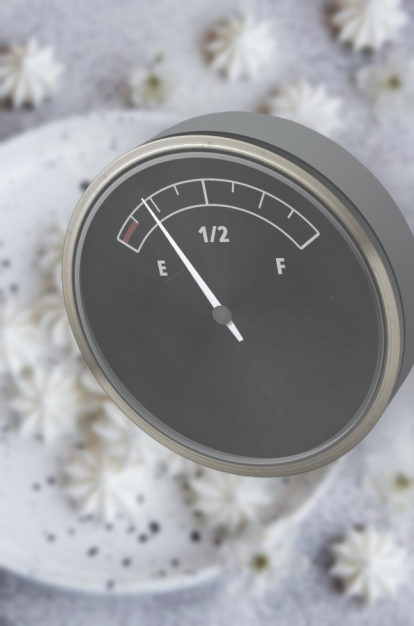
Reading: {"value": 0.25}
